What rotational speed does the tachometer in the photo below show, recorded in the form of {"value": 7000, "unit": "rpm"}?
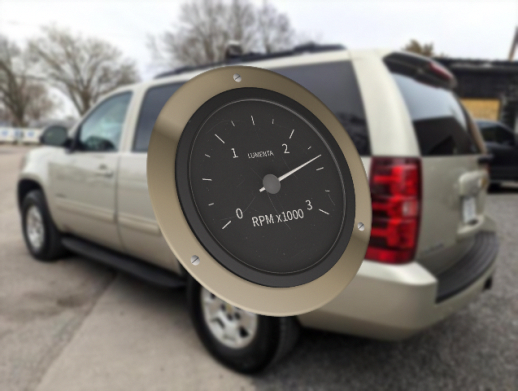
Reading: {"value": 2375, "unit": "rpm"}
